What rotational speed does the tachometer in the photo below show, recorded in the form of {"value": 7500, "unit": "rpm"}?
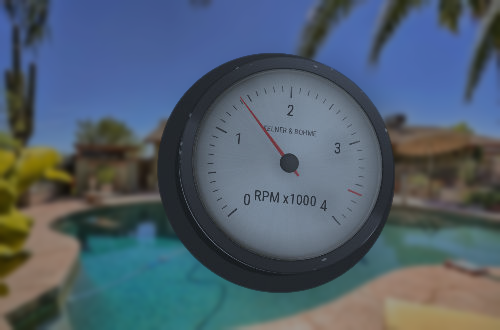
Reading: {"value": 1400, "unit": "rpm"}
